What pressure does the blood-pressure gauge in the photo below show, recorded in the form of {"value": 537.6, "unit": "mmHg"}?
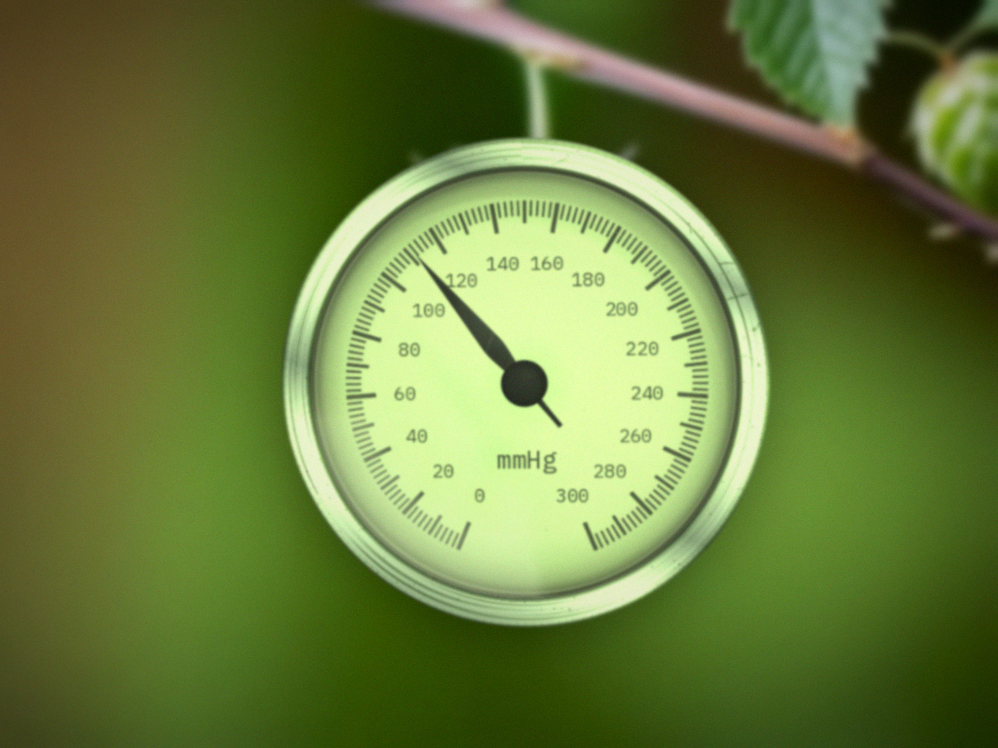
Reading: {"value": 112, "unit": "mmHg"}
